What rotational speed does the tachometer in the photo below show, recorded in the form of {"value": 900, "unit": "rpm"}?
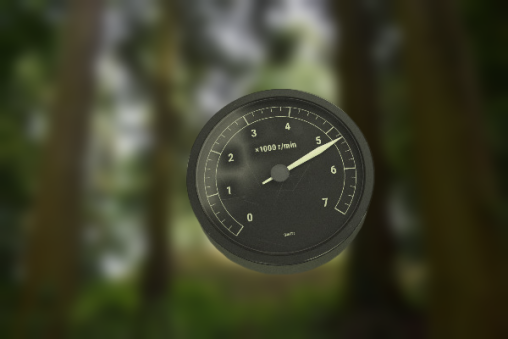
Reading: {"value": 5300, "unit": "rpm"}
